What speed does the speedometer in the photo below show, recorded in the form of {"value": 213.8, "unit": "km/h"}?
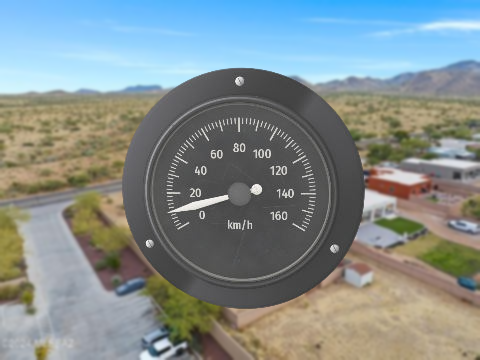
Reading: {"value": 10, "unit": "km/h"}
